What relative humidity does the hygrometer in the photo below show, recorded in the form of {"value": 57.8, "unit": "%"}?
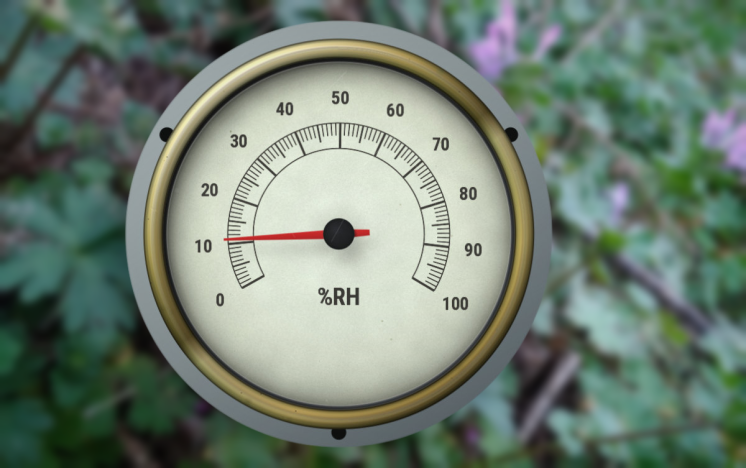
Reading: {"value": 11, "unit": "%"}
